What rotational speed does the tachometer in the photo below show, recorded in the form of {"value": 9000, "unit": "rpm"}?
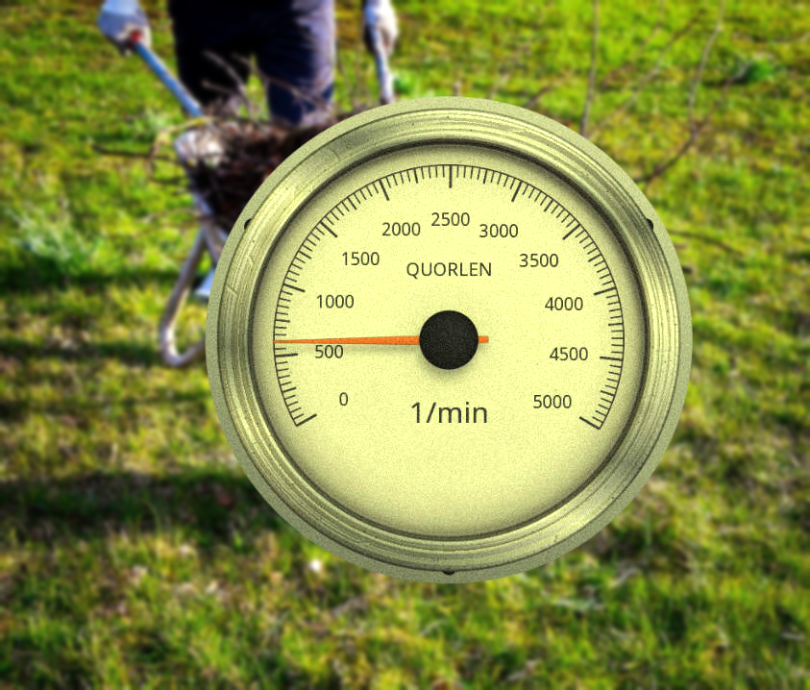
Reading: {"value": 600, "unit": "rpm"}
